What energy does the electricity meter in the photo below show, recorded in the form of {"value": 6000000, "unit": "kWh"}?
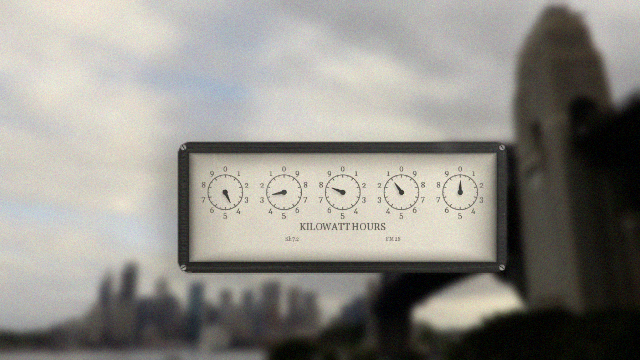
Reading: {"value": 42810, "unit": "kWh"}
